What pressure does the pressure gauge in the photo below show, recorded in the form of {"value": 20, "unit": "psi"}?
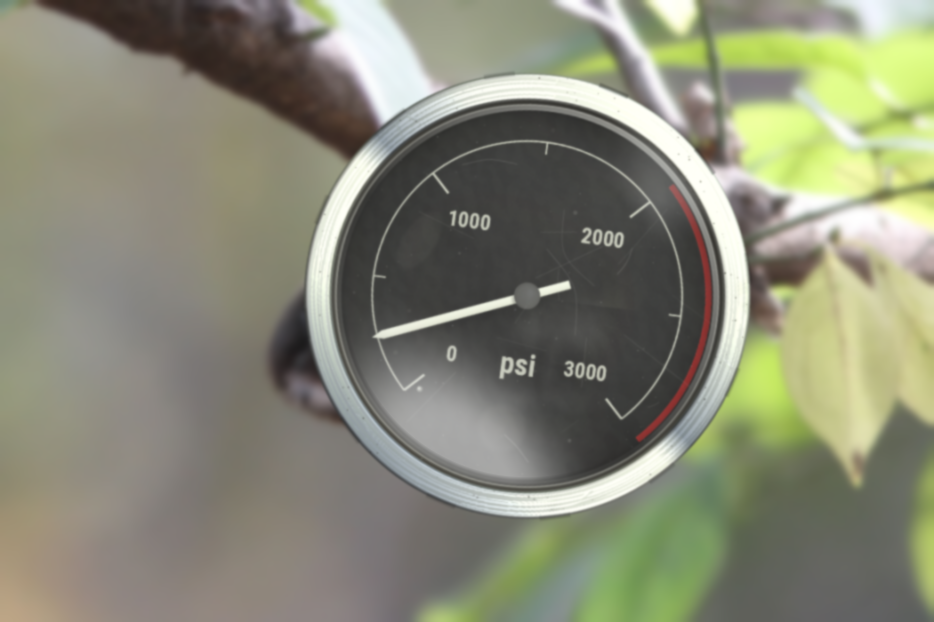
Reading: {"value": 250, "unit": "psi"}
